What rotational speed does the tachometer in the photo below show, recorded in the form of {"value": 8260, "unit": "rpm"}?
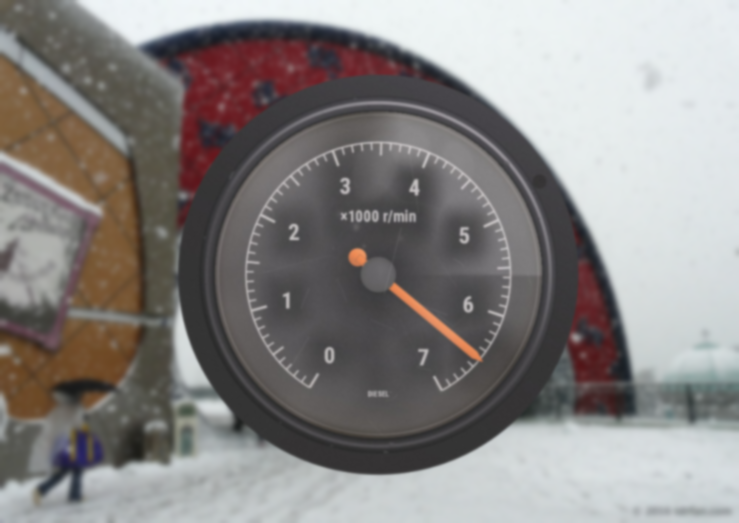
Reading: {"value": 6500, "unit": "rpm"}
